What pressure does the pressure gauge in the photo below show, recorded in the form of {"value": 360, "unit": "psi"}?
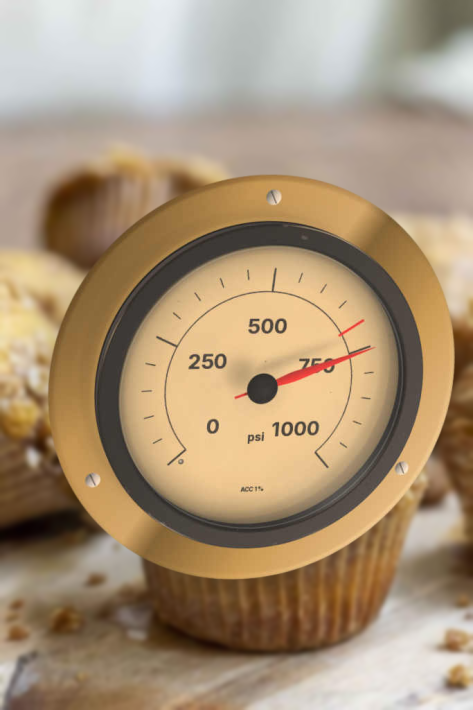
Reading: {"value": 750, "unit": "psi"}
